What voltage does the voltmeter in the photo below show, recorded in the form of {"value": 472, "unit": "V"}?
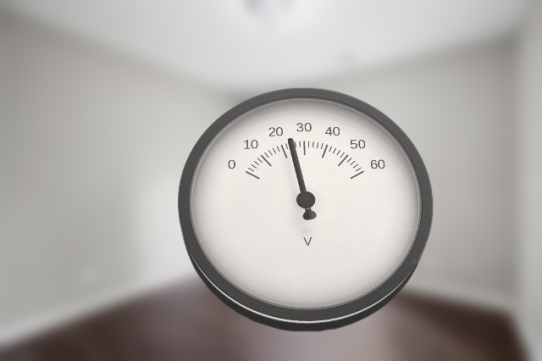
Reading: {"value": 24, "unit": "V"}
